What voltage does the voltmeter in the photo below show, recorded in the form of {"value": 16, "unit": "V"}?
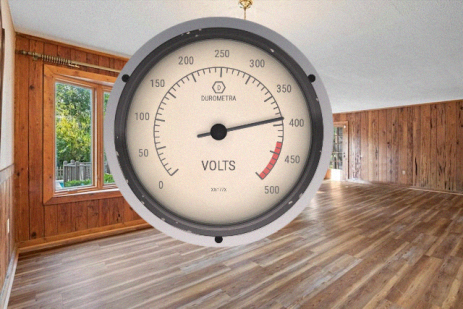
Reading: {"value": 390, "unit": "V"}
